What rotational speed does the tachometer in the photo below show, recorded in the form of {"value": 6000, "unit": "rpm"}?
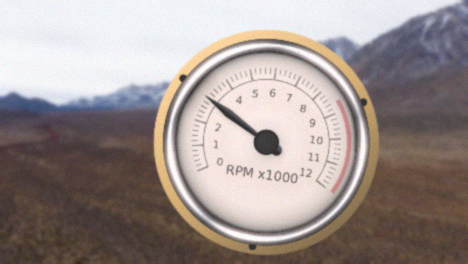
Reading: {"value": 3000, "unit": "rpm"}
